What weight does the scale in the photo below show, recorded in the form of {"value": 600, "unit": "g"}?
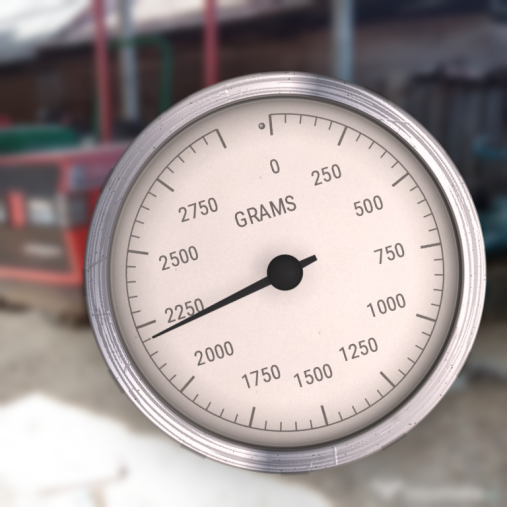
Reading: {"value": 2200, "unit": "g"}
